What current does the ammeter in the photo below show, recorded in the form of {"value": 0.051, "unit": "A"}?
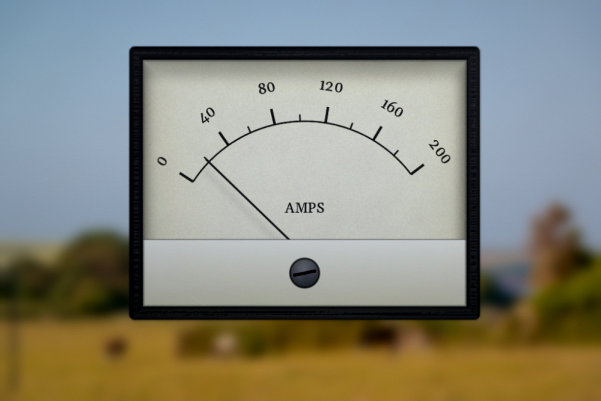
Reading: {"value": 20, "unit": "A"}
